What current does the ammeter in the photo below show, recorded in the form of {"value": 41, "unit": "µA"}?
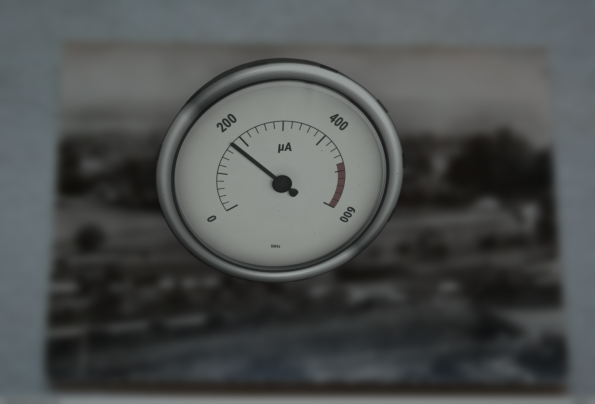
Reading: {"value": 180, "unit": "µA"}
